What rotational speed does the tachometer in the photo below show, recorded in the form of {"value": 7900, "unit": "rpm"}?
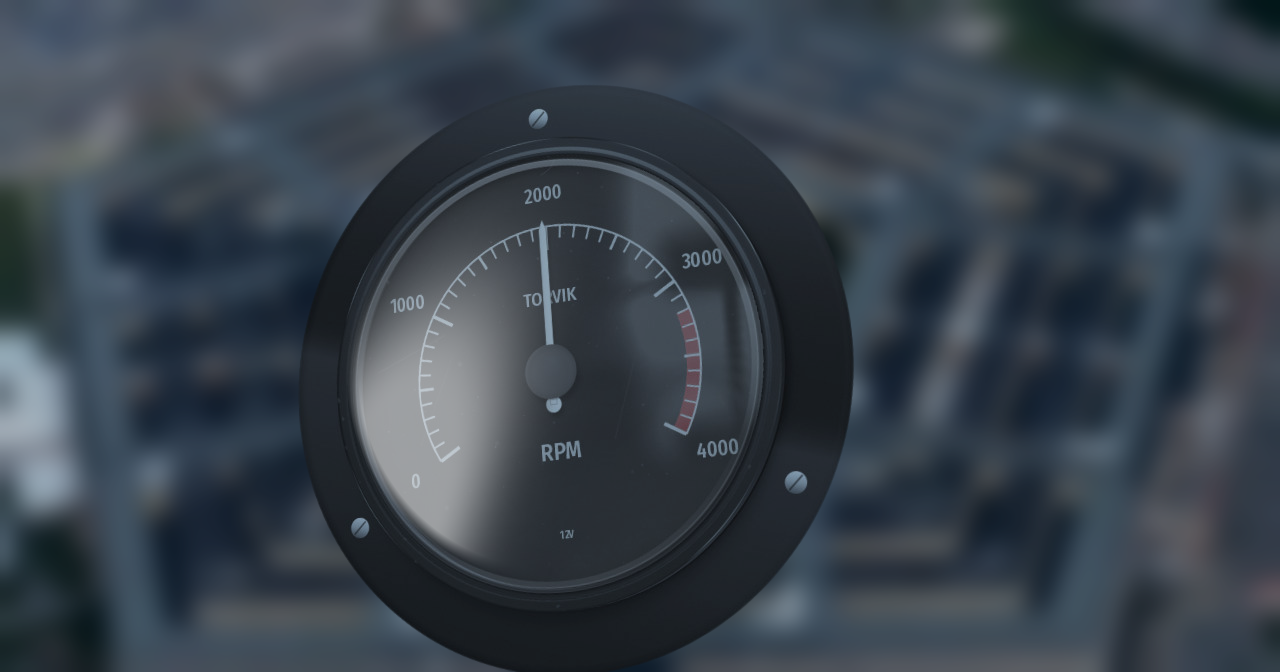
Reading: {"value": 2000, "unit": "rpm"}
